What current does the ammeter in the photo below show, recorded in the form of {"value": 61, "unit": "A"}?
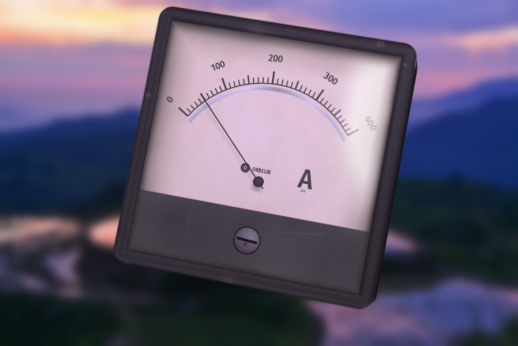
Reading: {"value": 50, "unit": "A"}
